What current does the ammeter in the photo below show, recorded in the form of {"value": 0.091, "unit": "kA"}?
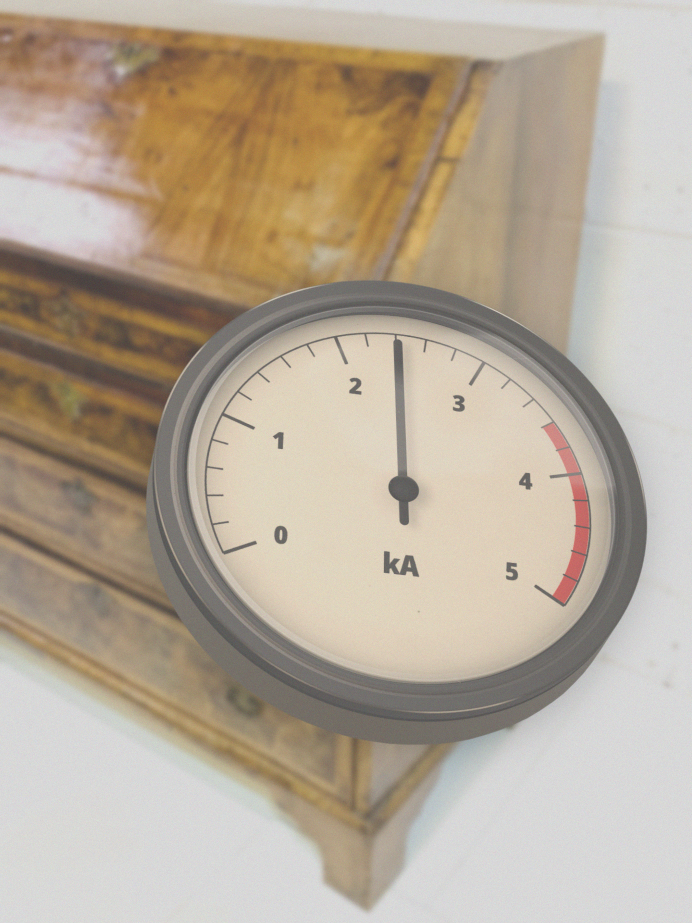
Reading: {"value": 2.4, "unit": "kA"}
